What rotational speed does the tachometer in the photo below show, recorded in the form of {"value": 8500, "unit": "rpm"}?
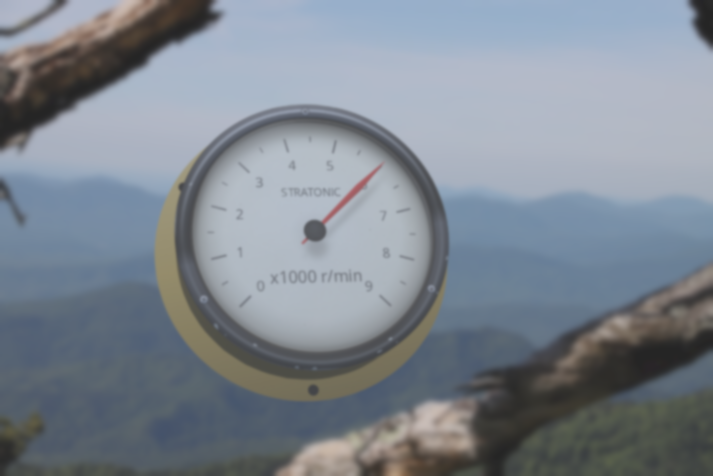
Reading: {"value": 6000, "unit": "rpm"}
